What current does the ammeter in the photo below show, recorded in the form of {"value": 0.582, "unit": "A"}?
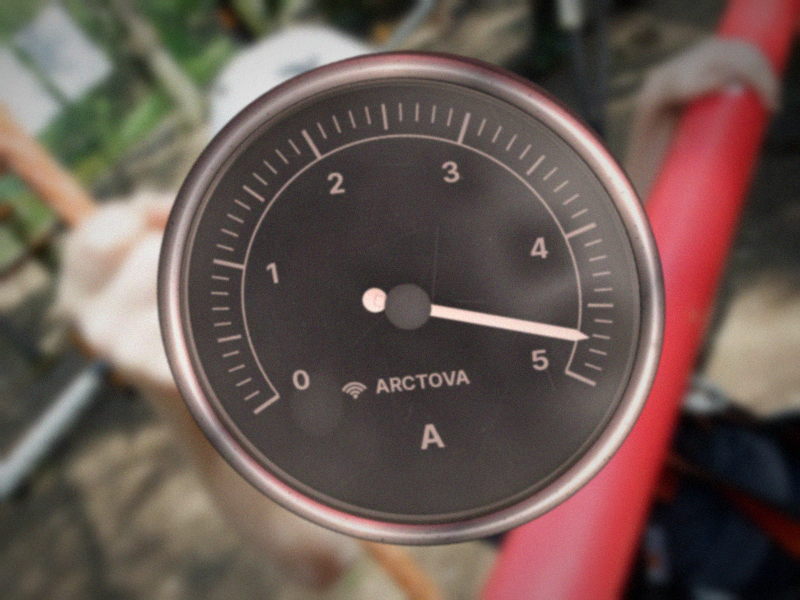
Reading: {"value": 4.7, "unit": "A"}
